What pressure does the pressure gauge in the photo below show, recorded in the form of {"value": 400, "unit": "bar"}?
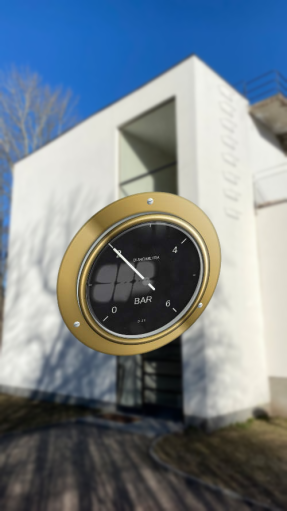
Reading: {"value": 2, "unit": "bar"}
